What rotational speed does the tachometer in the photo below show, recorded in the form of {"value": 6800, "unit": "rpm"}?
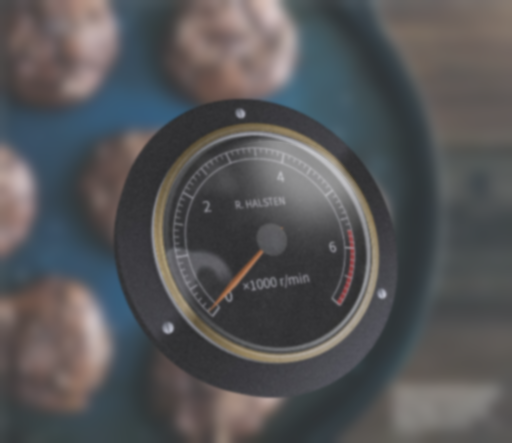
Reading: {"value": 100, "unit": "rpm"}
